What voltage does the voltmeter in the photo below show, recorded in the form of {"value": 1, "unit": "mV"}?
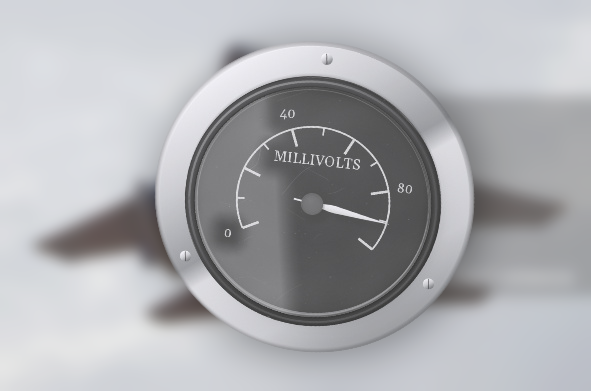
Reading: {"value": 90, "unit": "mV"}
